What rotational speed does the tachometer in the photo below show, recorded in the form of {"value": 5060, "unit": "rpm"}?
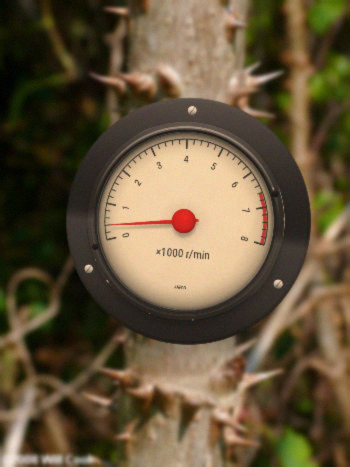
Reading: {"value": 400, "unit": "rpm"}
